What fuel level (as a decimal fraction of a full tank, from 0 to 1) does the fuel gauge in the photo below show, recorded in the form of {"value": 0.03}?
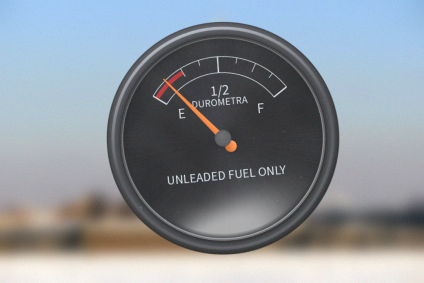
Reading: {"value": 0.125}
